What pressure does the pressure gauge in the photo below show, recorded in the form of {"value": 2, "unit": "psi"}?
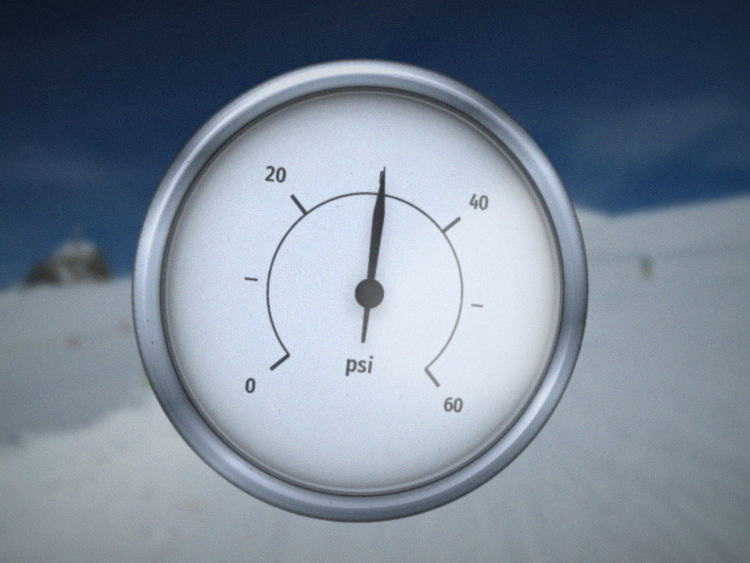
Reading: {"value": 30, "unit": "psi"}
